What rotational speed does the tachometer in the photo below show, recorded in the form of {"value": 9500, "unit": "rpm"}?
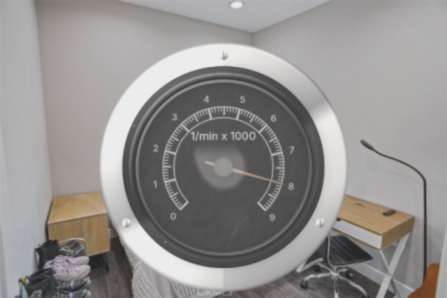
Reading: {"value": 8000, "unit": "rpm"}
